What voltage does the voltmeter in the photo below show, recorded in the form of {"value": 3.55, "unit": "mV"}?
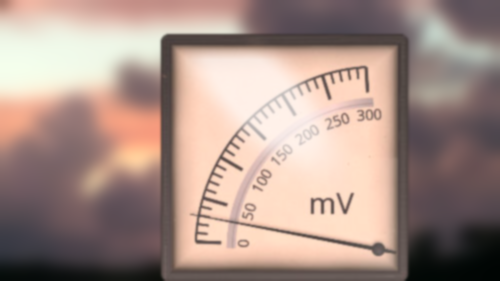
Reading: {"value": 30, "unit": "mV"}
